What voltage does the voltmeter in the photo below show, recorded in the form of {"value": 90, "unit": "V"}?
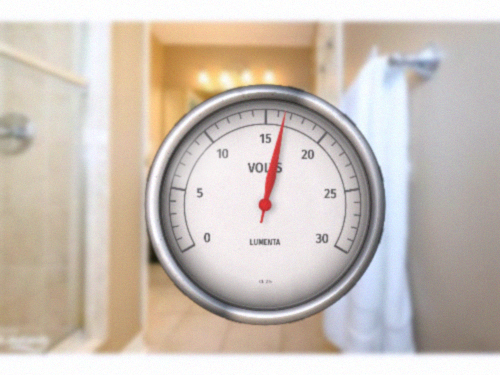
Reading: {"value": 16.5, "unit": "V"}
